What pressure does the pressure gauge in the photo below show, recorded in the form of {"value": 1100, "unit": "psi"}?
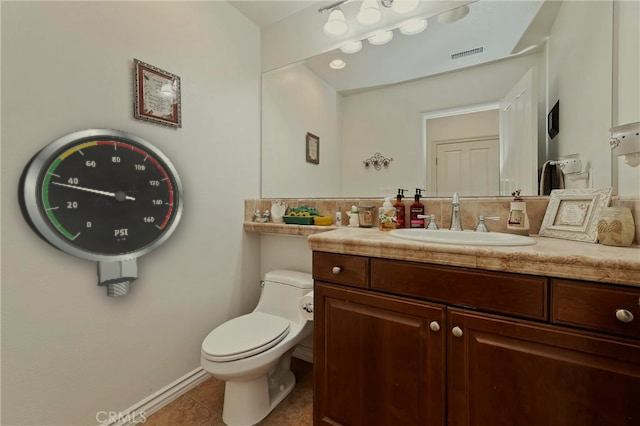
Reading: {"value": 35, "unit": "psi"}
